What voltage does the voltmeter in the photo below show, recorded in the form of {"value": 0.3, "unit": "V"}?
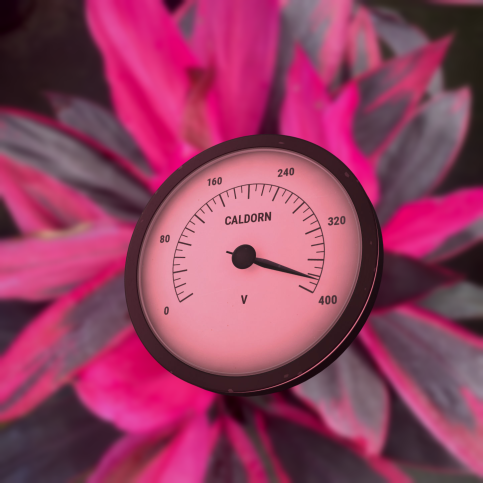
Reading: {"value": 385, "unit": "V"}
